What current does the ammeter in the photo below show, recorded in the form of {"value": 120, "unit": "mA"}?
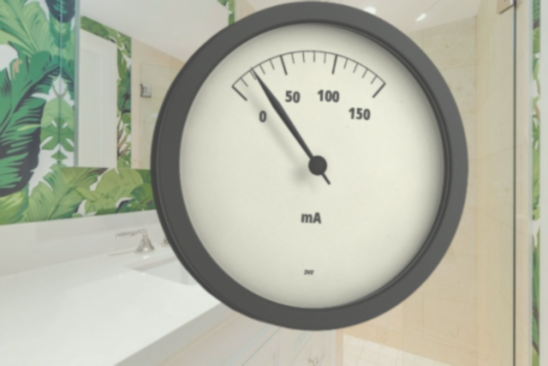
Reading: {"value": 20, "unit": "mA"}
